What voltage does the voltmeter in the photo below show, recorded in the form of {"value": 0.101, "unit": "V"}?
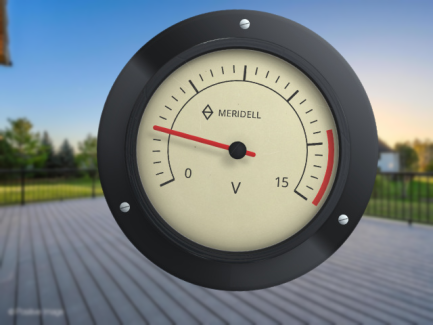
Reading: {"value": 2.5, "unit": "V"}
